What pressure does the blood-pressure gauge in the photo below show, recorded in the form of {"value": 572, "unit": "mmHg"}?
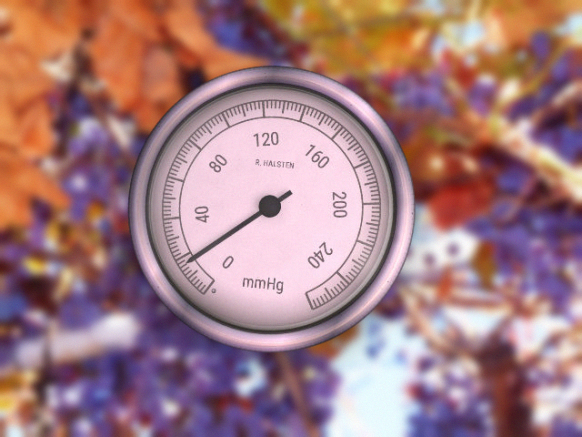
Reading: {"value": 16, "unit": "mmHg"}
